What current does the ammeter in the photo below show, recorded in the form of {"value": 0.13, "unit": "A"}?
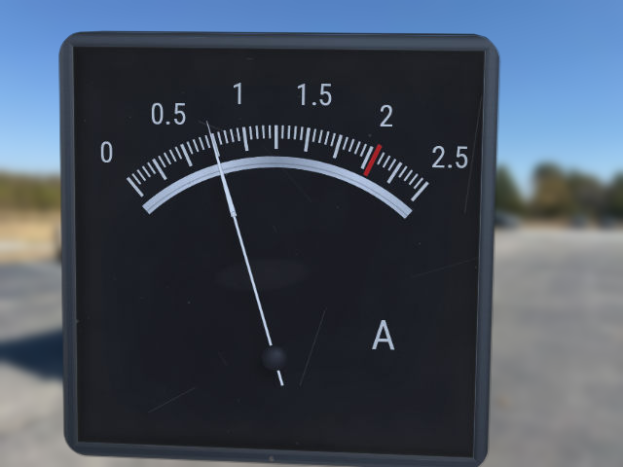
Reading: {"value": 0.75, "unit": "A"}
